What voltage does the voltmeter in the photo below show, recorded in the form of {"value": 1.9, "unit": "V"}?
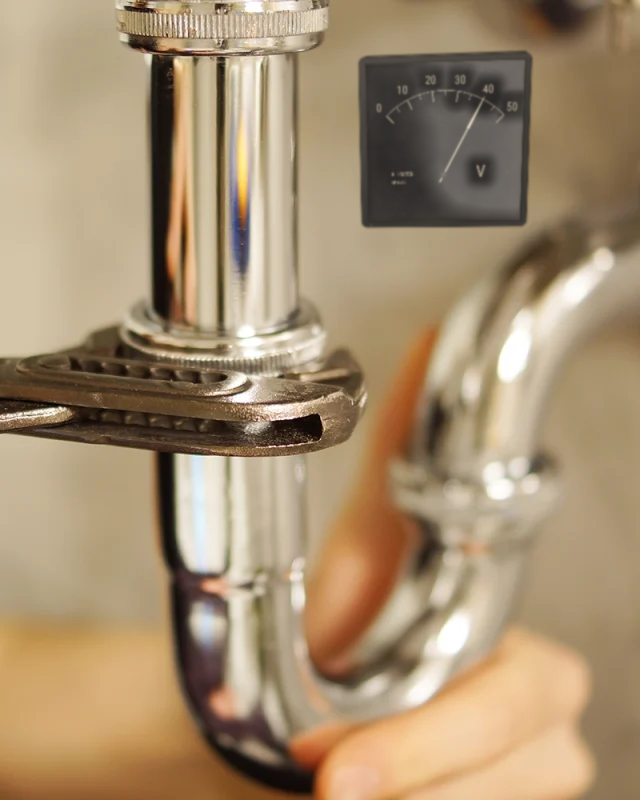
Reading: {"value": 40, "unit": "V"}
